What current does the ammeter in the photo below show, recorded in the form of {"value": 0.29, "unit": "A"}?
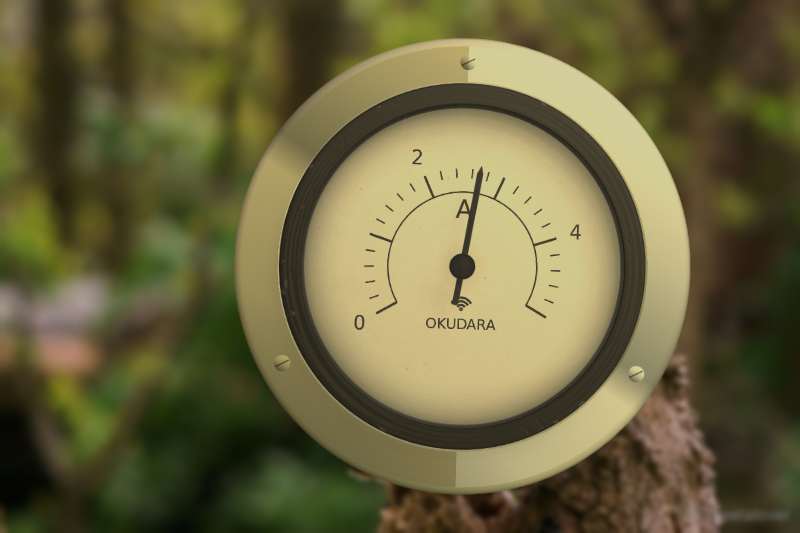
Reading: {"value": 2.7, "unit": "A"}
